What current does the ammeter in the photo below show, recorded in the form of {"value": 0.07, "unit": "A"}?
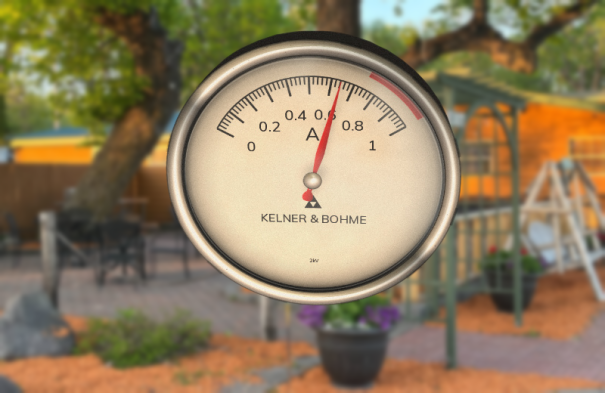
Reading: {"value": 0.64, "unit": "A"}
